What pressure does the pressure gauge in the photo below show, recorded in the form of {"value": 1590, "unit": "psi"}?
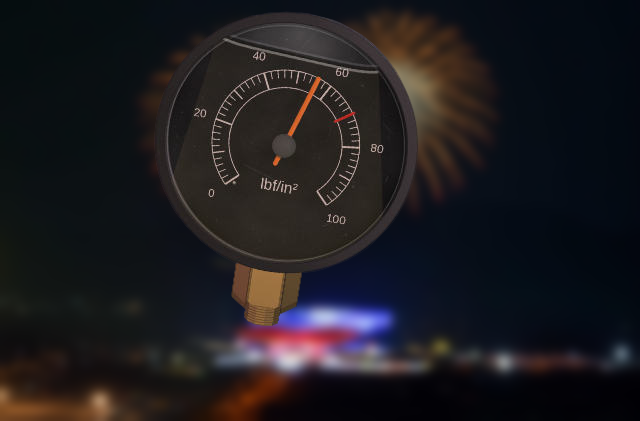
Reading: {"value": 56, "unit": "psi"}
